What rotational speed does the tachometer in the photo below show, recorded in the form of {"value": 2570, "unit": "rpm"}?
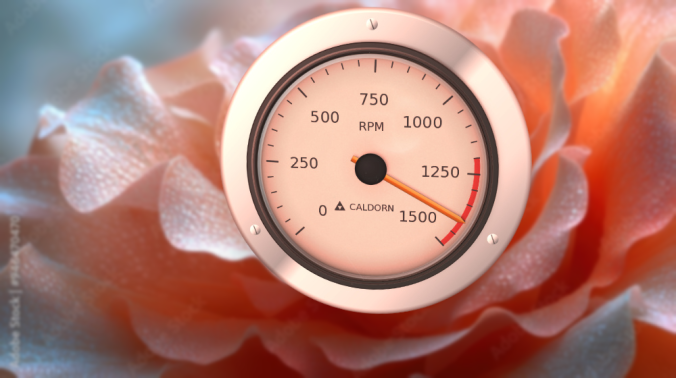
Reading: {"value": 1400, "unit": "rpm"}
